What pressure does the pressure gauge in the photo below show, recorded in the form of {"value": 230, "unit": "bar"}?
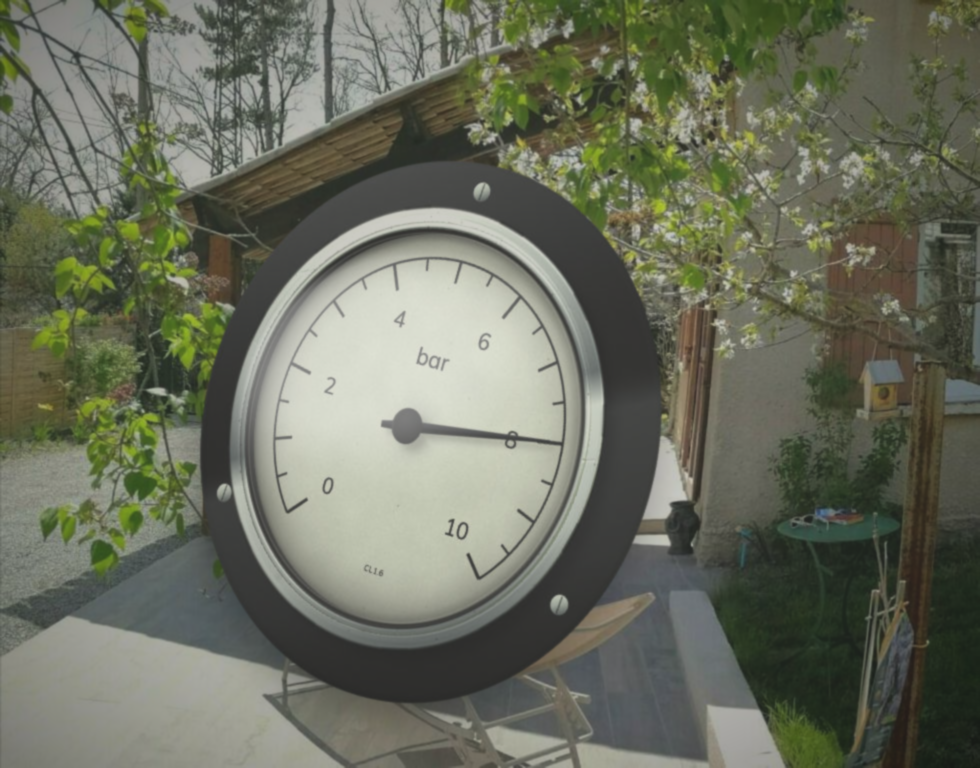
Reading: {"value": 8, "unit": "bar"}
